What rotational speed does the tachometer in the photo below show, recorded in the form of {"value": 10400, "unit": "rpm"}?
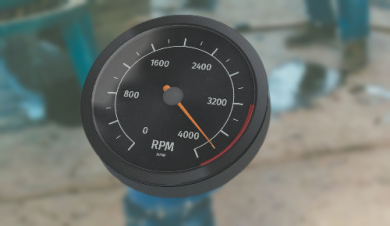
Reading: {"value": 3800, "unit": "rpm"}
